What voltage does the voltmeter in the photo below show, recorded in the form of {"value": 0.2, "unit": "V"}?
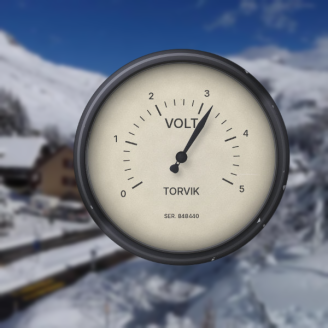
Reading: {"value": 3.2, "unit": "V"}
